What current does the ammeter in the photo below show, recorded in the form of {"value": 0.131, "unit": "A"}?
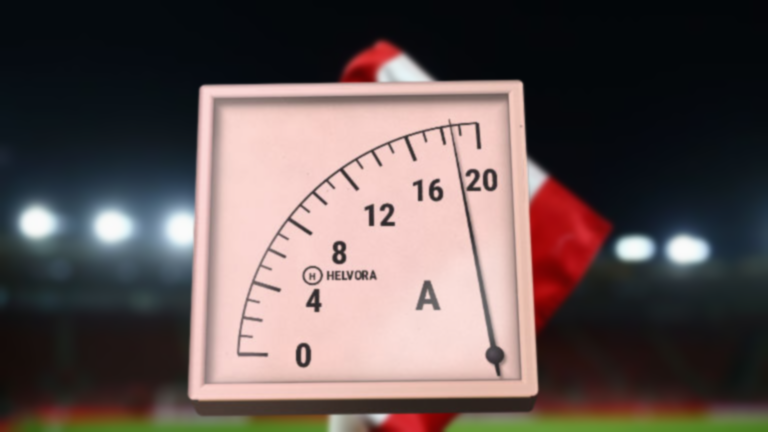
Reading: {"value": 18.5, "unit": "A"}
